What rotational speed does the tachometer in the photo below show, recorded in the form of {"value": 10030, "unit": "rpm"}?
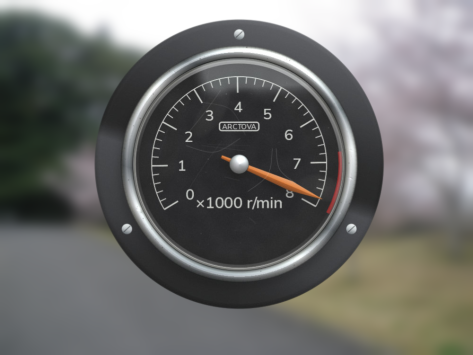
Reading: {"value": 7800, "unit": "rpm"}
